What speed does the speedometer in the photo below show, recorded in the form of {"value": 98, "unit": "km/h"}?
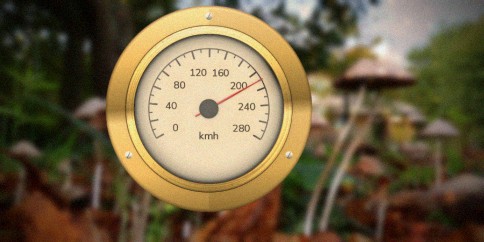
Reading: {"value": 210, "unit": "km/h"}
